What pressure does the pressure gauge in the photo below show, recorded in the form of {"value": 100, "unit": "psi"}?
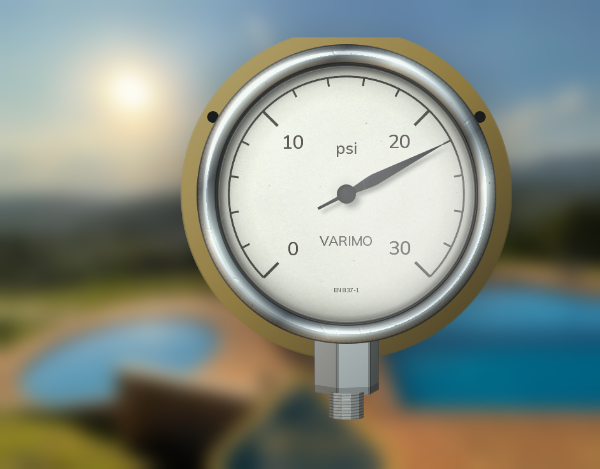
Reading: {"value": 22, "unit": "psi"}
